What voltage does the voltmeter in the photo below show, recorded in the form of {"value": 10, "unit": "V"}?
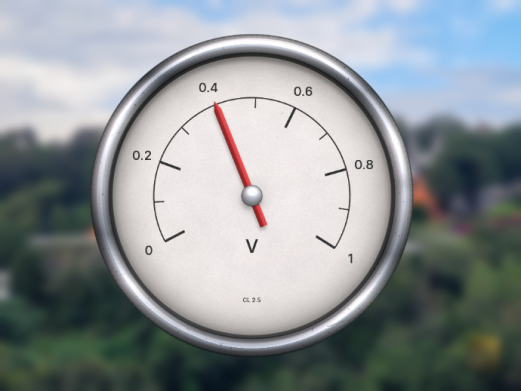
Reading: {"value": 0.4, "unit": "V"}
